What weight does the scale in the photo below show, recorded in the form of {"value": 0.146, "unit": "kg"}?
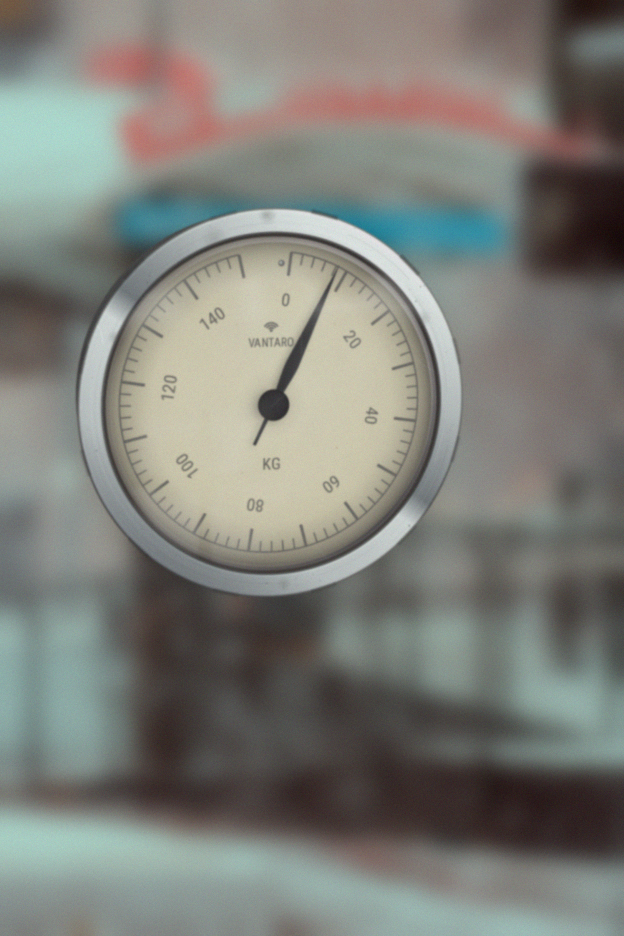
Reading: {"value": 8, "unit": "kg"}
